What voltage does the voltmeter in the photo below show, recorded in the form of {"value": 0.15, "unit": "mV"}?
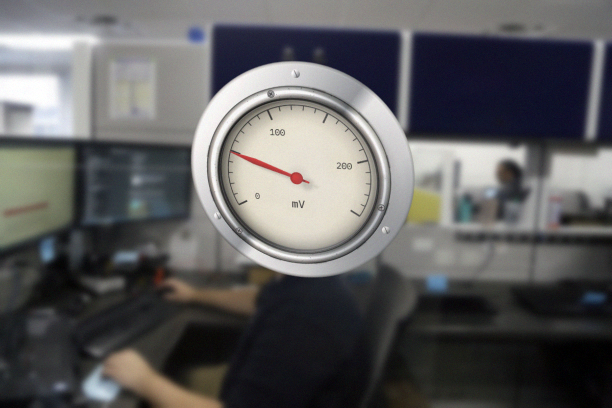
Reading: {"value": 50, "unit": "mV"}
